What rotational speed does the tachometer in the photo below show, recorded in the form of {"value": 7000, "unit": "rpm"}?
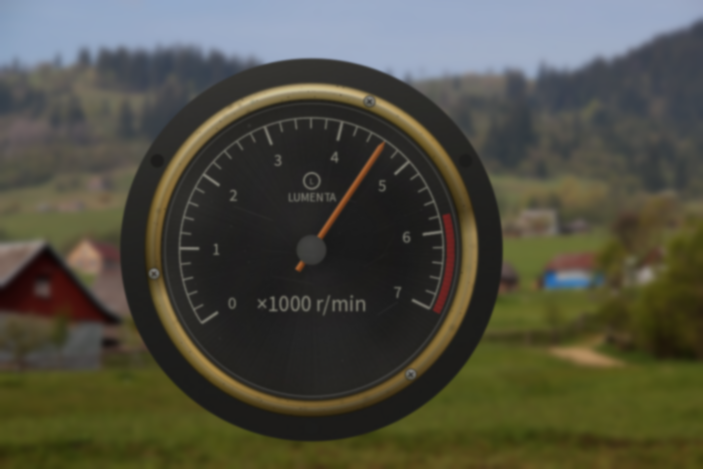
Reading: {"value": 4600, "unit": "rpm"}
